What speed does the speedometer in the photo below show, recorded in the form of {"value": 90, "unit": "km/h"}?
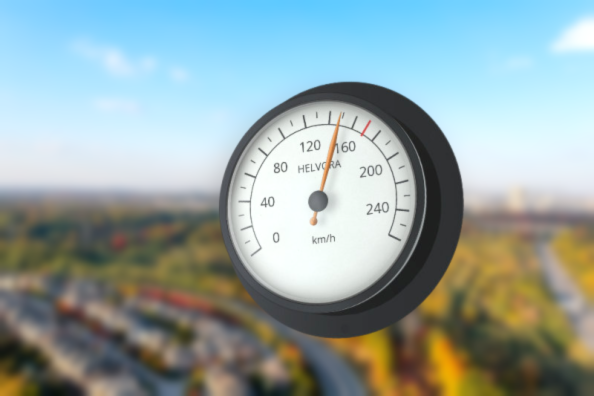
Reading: {"value": 150, "unit": "km/h"}
